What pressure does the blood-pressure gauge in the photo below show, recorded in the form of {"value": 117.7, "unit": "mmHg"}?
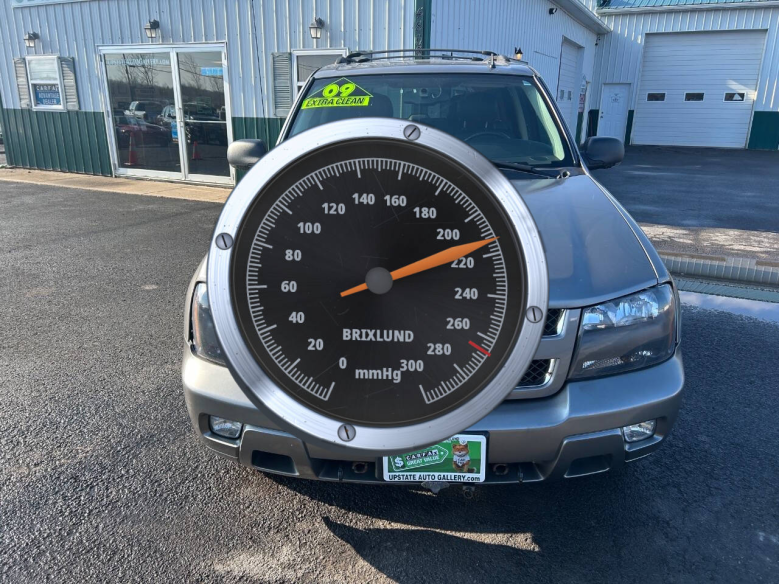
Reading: {"value": 214, "unit": "mmHg"}
